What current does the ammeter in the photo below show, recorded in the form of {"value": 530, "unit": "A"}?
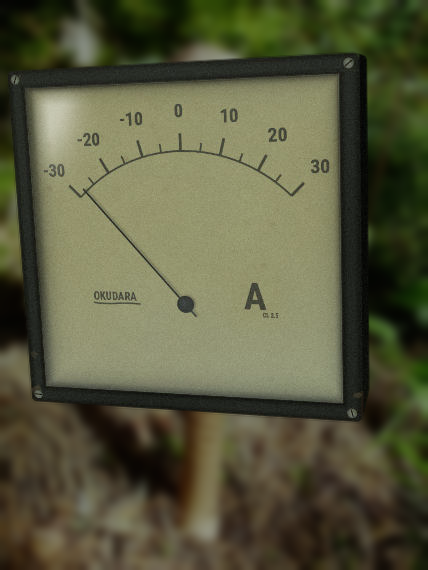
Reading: {"value": -27.5, "unit": "A"}
